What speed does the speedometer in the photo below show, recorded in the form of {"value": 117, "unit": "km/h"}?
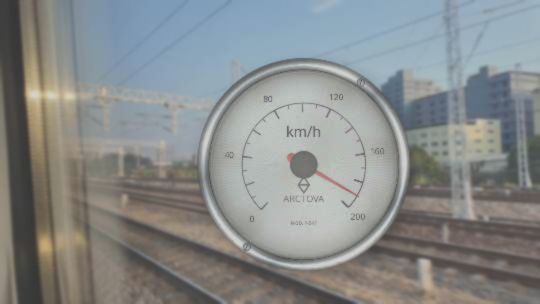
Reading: {"value": 190, "unit": "km/h"}
